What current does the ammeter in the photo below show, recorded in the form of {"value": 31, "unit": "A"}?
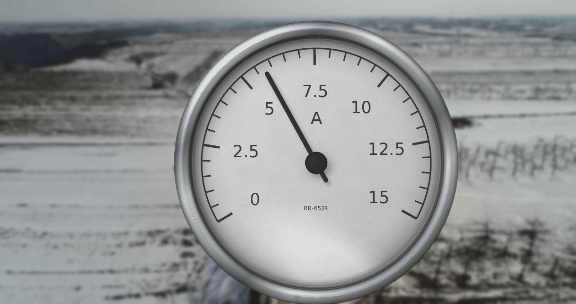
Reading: {"value": 5.75, "unit": "A"}
